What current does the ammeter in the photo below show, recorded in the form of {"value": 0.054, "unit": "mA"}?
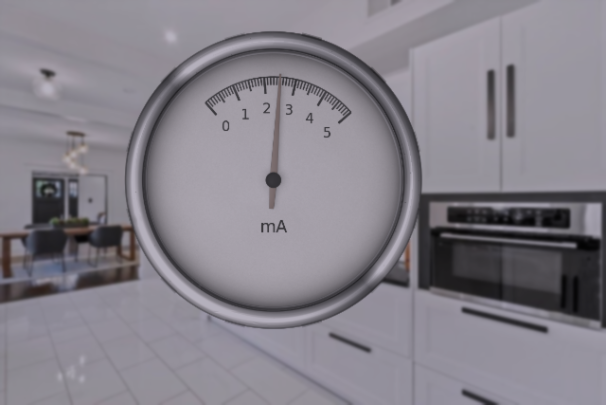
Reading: {"value": 2.5, "unit": "mA"}
